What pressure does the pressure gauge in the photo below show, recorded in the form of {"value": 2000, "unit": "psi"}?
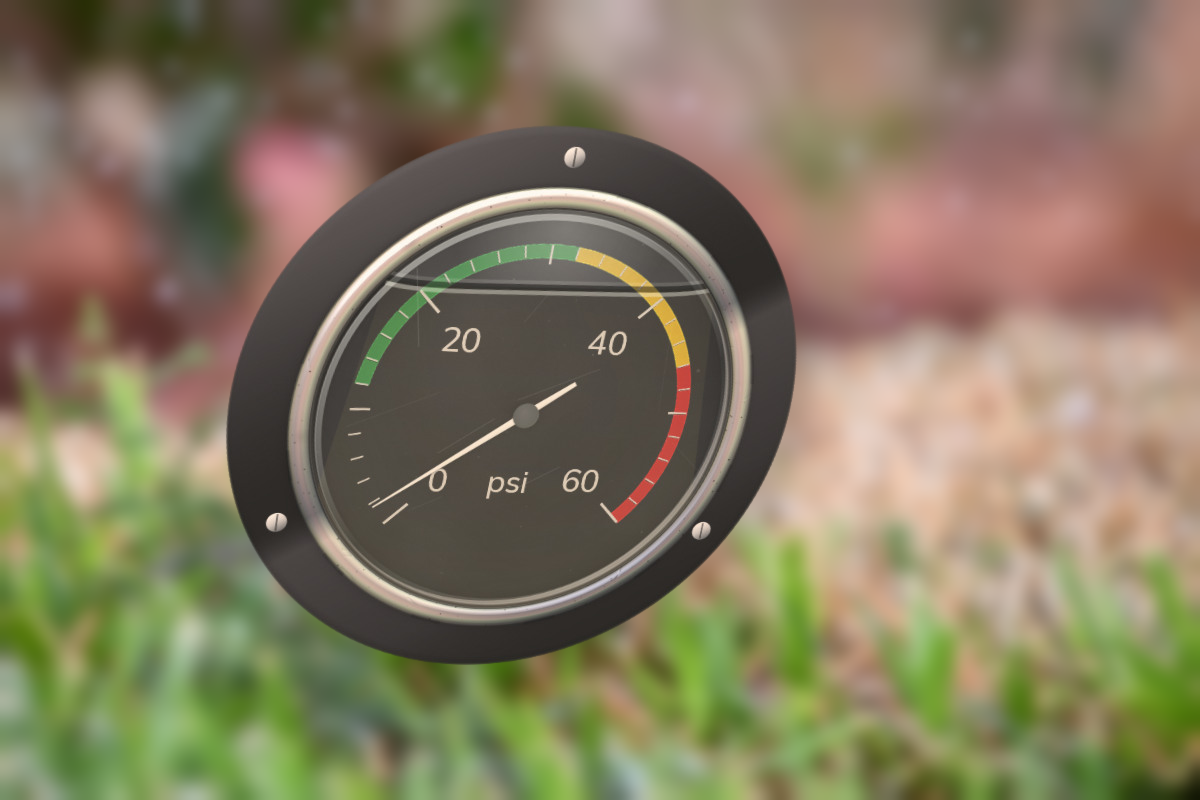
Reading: {"value": 2, "unit": "psi"}
